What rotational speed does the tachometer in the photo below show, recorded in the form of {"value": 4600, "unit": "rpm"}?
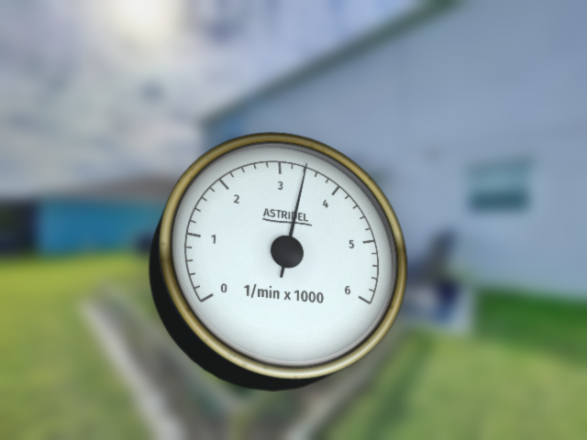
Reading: {"value": 3400, "unit": "rpm"}
